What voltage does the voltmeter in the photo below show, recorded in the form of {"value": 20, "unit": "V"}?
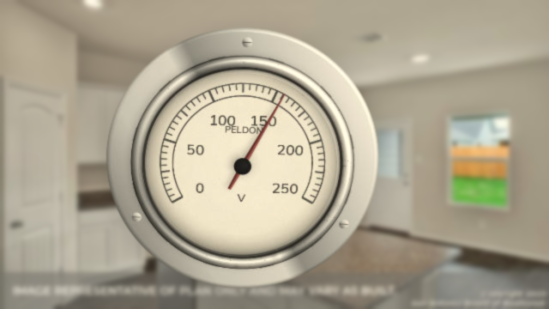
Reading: {"value": 155, "unit": "V"}
